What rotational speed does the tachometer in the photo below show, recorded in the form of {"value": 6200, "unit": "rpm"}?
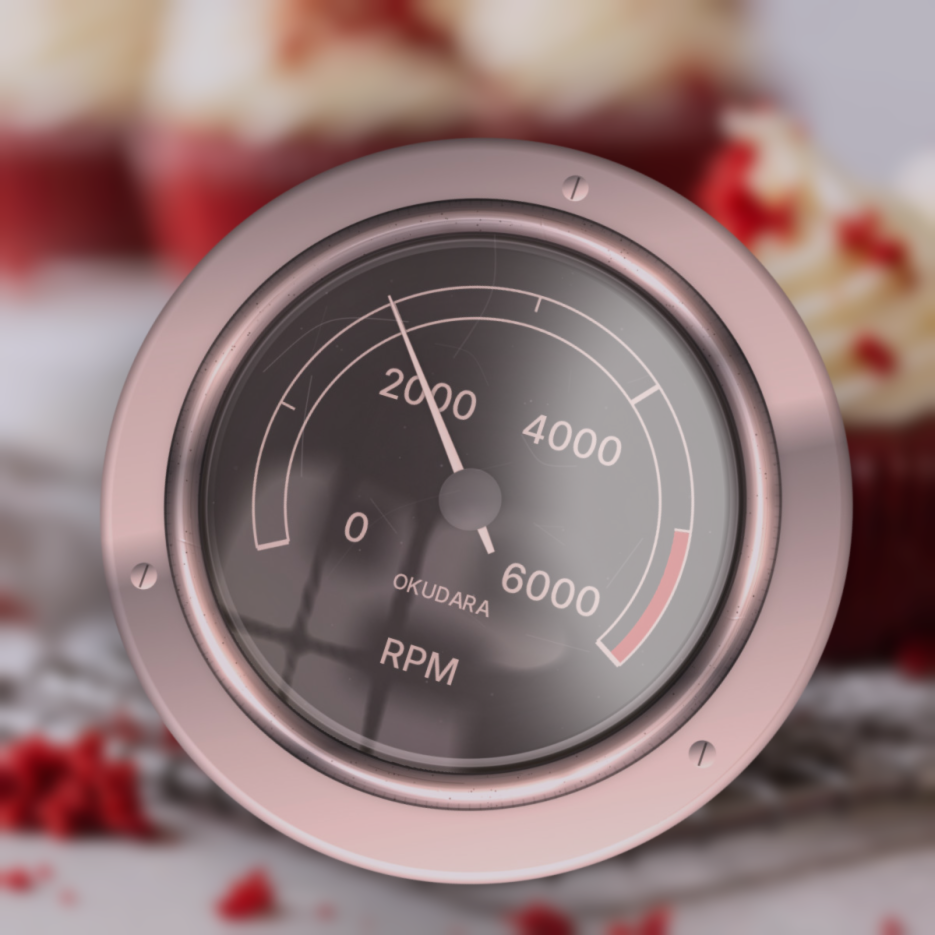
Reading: {"value": 2000, "unit": "rpm"}
